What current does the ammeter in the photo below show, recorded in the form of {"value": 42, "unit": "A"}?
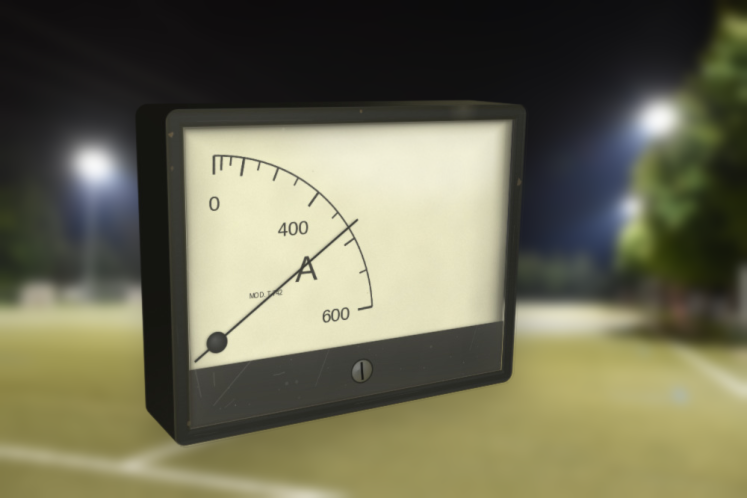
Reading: {"value": 475, "unit": "A"}
